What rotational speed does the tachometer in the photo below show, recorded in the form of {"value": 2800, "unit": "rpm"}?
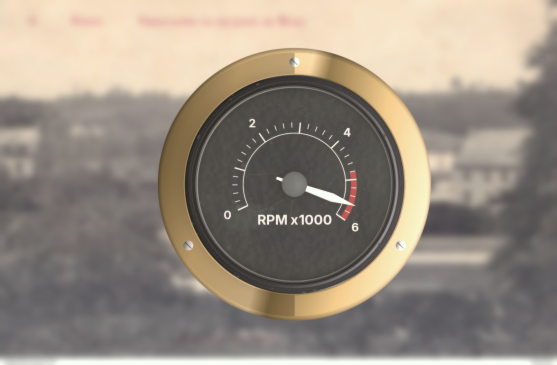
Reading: {"value": 5600, "unit": "rpm"}
